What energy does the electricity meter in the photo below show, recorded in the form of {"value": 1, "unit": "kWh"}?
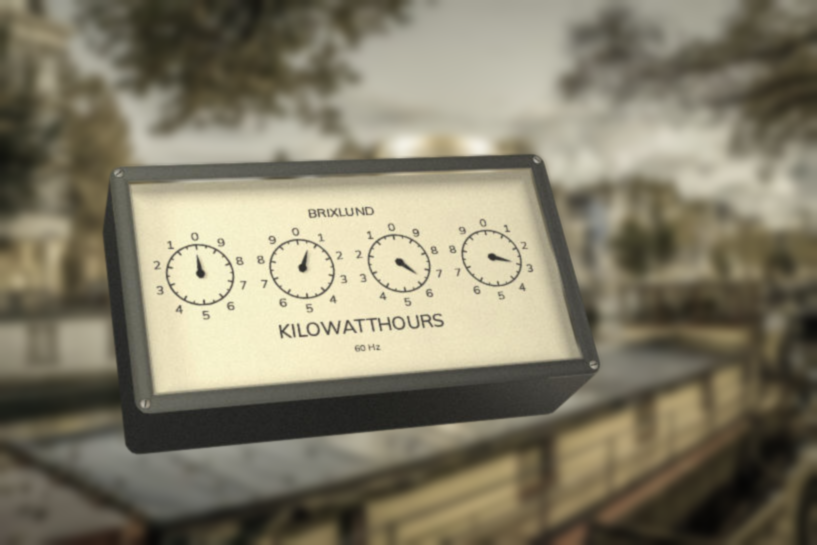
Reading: {"value": 63, "unit": "kWh"}
